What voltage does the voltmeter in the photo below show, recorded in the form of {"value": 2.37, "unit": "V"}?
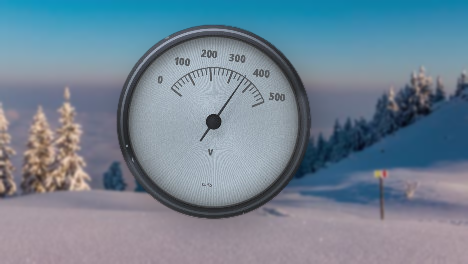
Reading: {"value": 360, "unit": "V"}
